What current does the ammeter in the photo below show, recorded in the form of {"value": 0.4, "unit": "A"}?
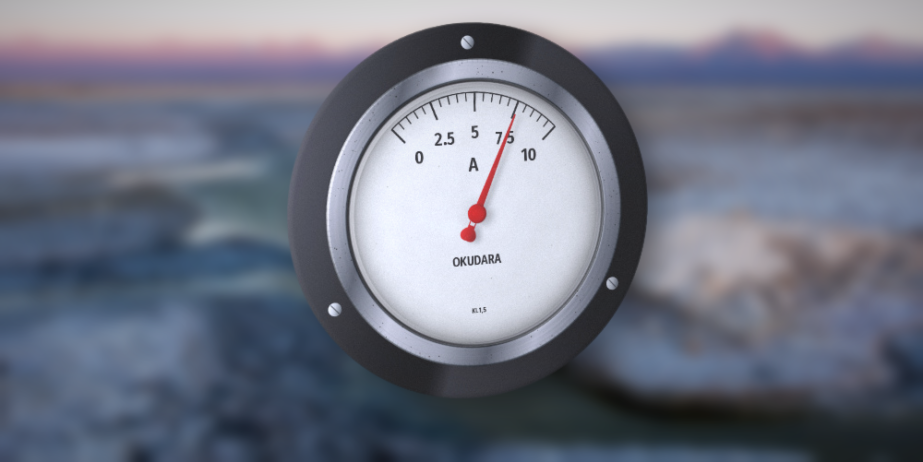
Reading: {"value": 7.5, "unit": "A"}
